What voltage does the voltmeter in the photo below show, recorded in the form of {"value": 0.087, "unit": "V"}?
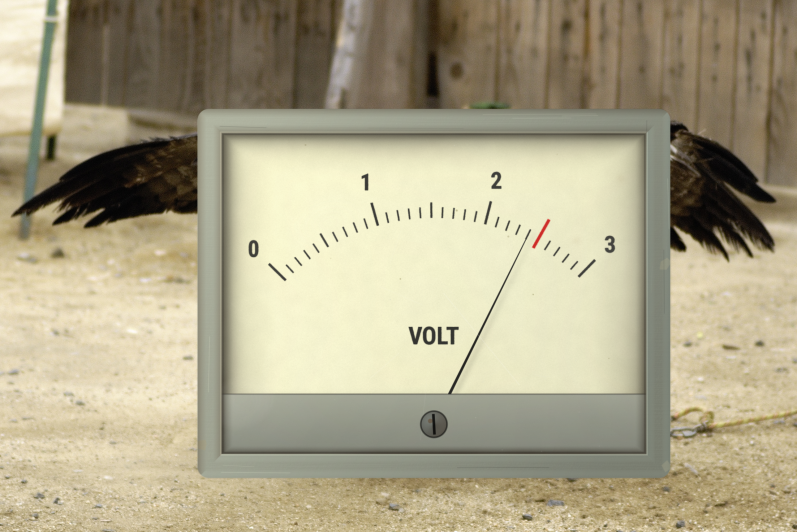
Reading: {"value": 2.4, "unit": "V"}
